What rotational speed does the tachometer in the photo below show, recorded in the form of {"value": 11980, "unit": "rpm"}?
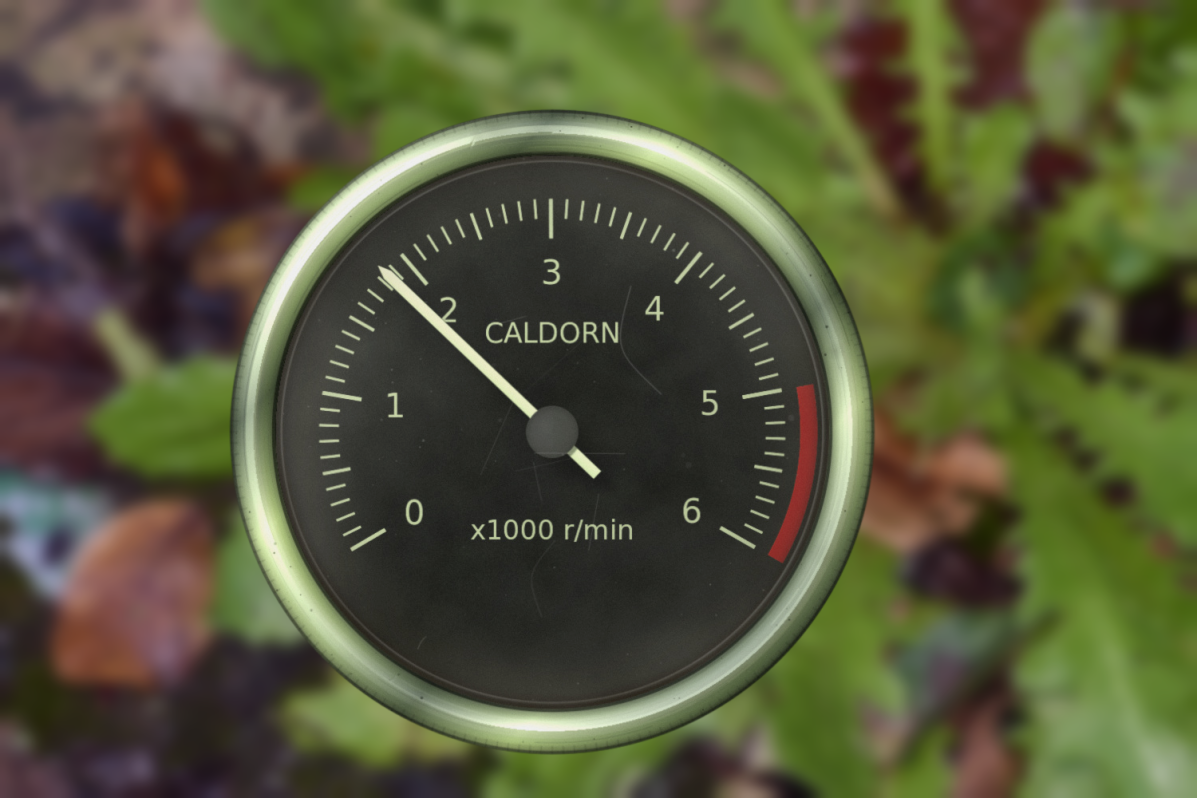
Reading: {"value": 1850, "unit": "rpm"}
